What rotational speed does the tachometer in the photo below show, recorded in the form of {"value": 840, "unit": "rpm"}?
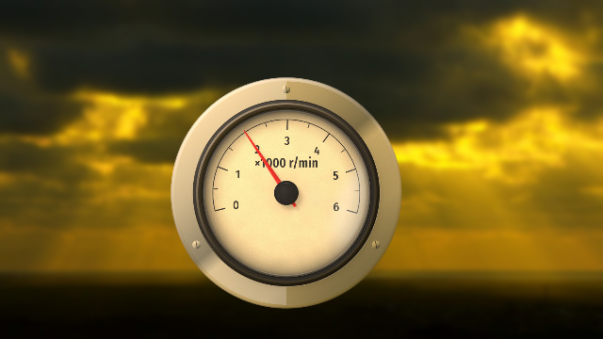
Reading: {"value": 2000, "unit": "rpm"}
